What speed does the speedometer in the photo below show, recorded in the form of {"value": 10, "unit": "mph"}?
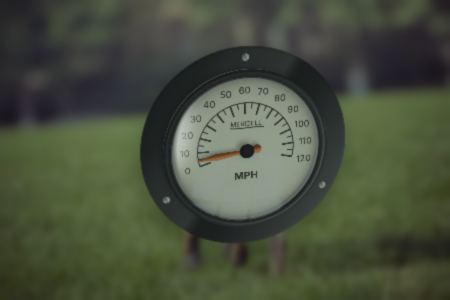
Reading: {"value": 5, "unit": "mph"}
